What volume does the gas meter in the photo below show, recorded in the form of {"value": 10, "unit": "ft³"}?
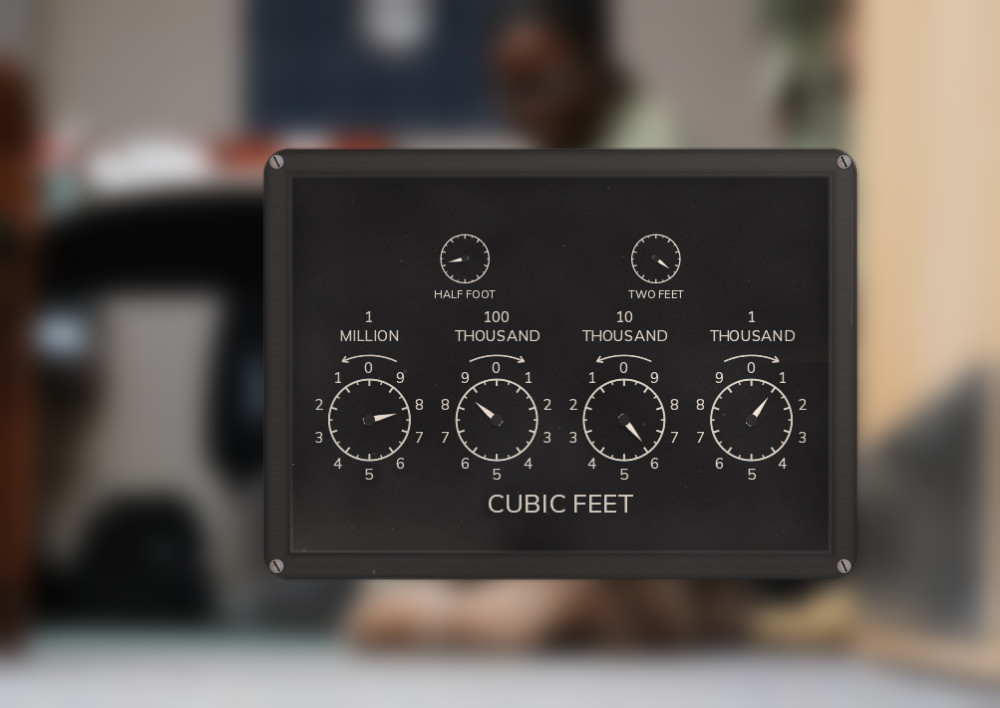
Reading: {"value": 786100, "unit": "ft³"}
